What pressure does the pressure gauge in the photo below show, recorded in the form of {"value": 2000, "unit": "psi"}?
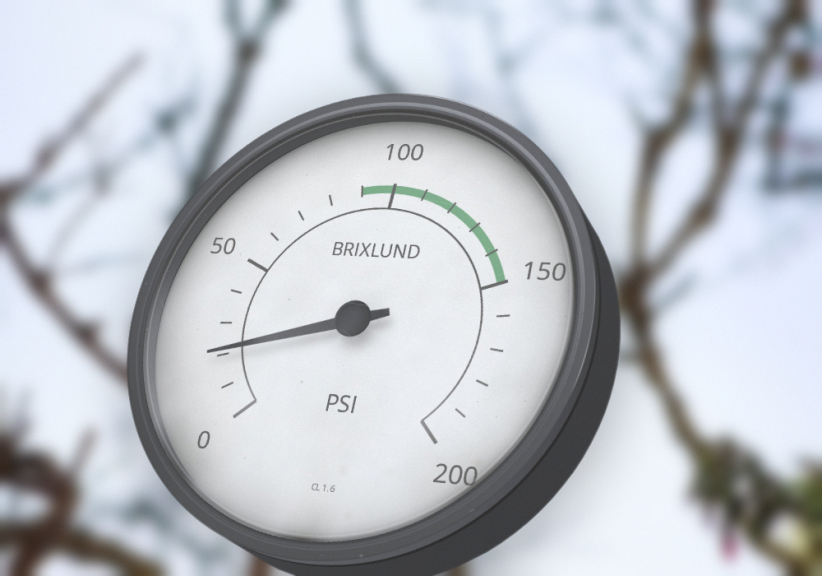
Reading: {"value": 20, "unit": "psi"}
